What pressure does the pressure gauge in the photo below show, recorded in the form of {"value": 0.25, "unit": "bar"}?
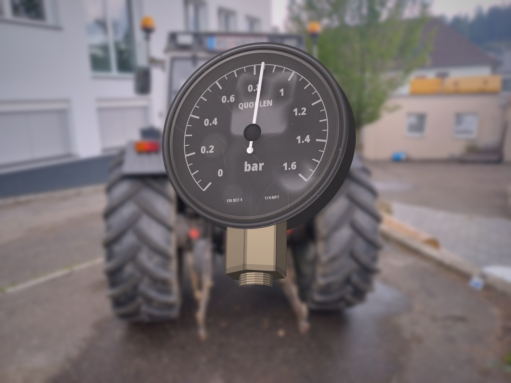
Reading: {"value": 0.85, "unit": "bar"}
